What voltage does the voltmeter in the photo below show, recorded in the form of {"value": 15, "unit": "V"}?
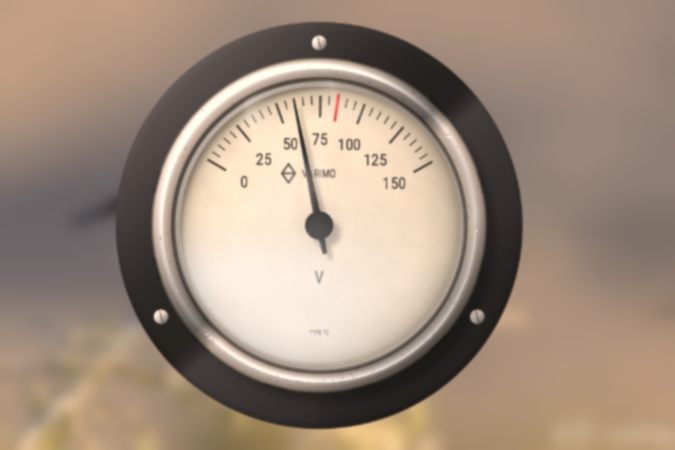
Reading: {"value": 60, "unit": "V"}
